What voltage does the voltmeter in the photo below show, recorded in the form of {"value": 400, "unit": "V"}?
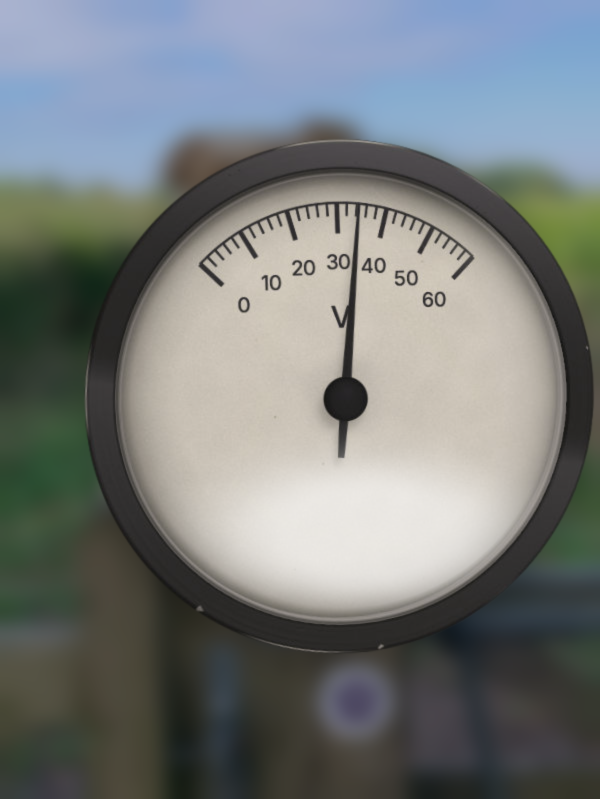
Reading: {"value": 34, "unit": "V"}
